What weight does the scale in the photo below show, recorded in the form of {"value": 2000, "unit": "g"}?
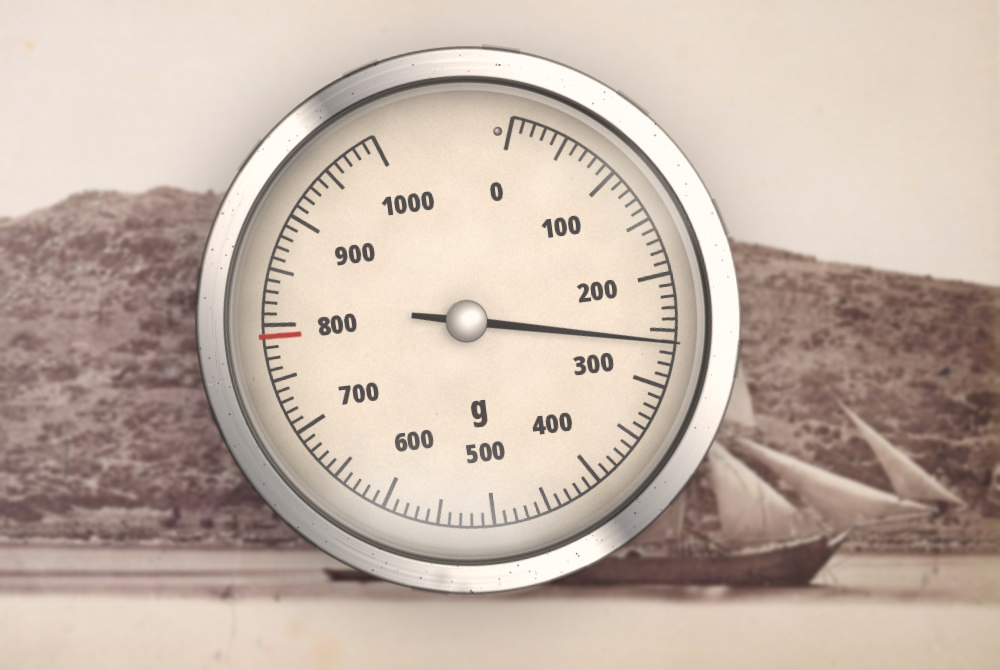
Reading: {"value": 260, "unit": "g"}
